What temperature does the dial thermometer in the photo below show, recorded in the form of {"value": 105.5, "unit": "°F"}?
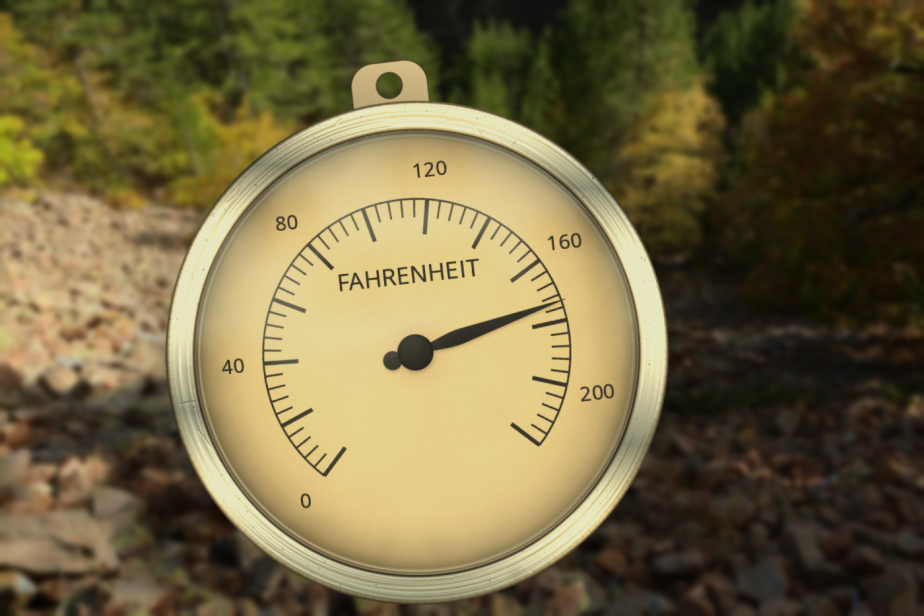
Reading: {"value": 174, "unit": "°F"}
